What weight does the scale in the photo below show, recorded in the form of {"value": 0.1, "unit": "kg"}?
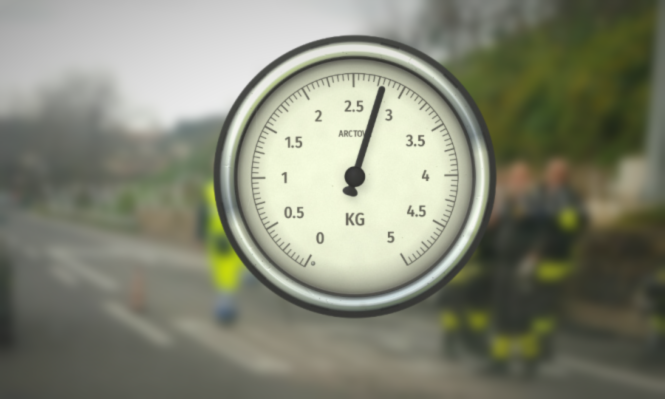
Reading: {"value": 2.8, "unit": "kg"}
